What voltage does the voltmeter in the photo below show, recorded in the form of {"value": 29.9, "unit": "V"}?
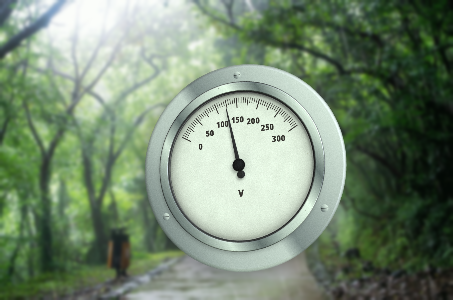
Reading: {"value": 125, "unit": "V"}
